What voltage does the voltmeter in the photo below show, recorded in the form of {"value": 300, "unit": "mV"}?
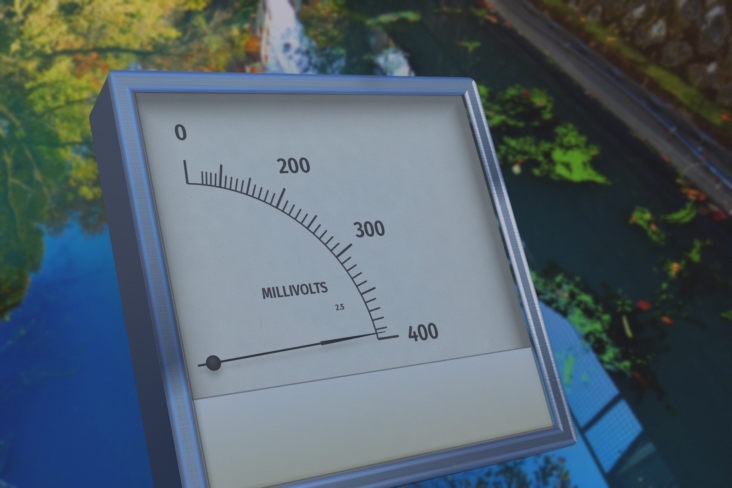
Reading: {"value": 395, "unit": "mV"}
